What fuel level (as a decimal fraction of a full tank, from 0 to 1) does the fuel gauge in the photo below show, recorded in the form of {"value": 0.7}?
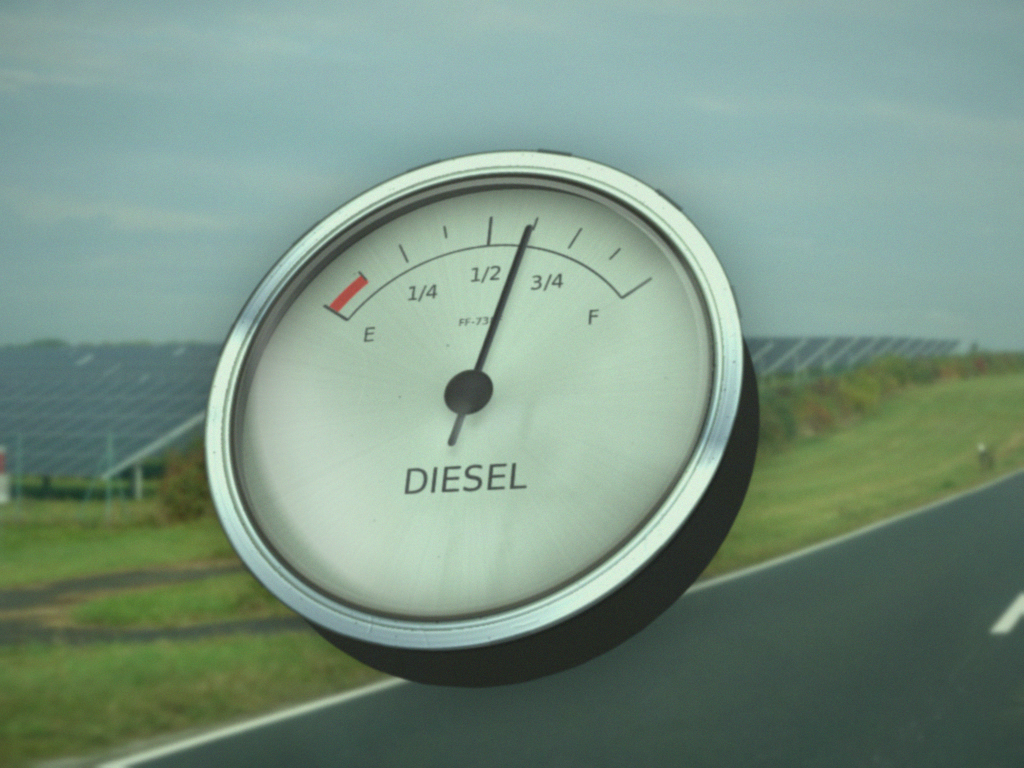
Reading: {"value": 0.625}
